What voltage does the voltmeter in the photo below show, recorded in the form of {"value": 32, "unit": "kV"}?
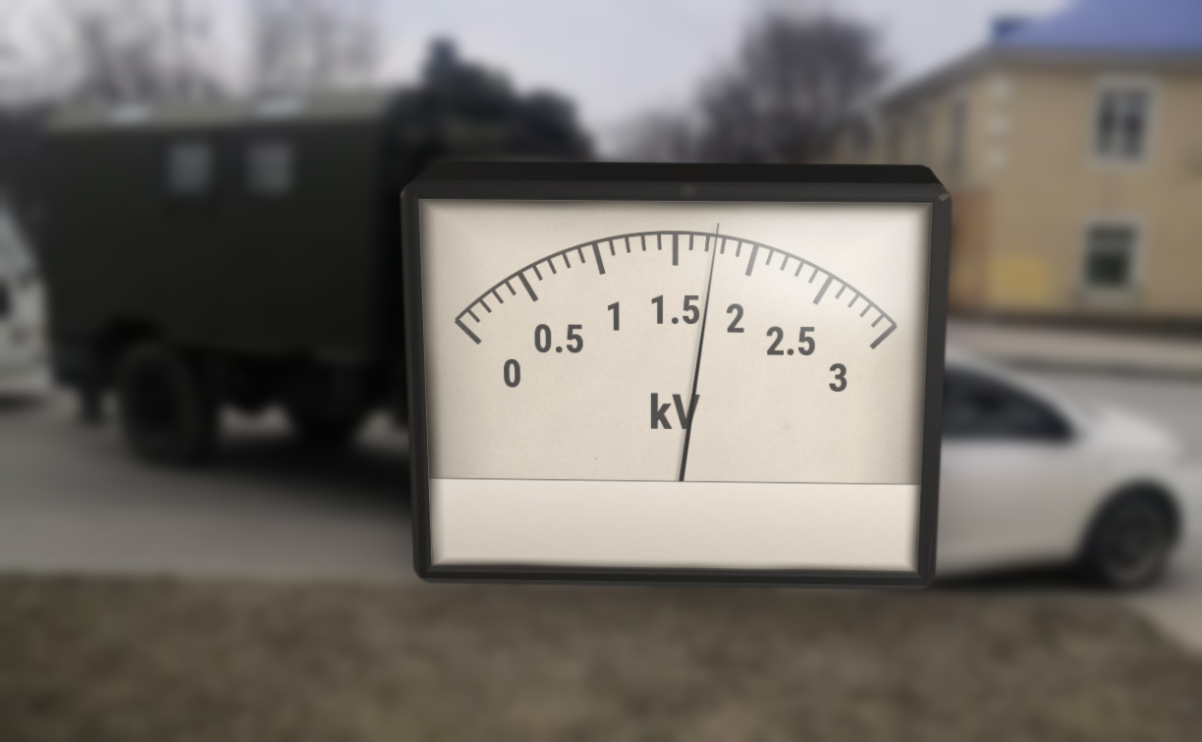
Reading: {"value": 1.75, "unit": "kV"}
